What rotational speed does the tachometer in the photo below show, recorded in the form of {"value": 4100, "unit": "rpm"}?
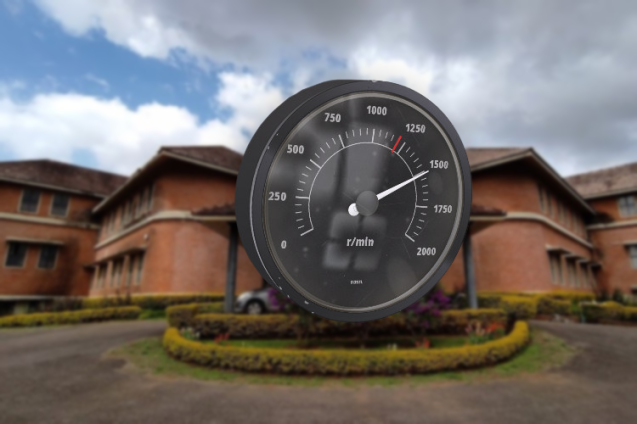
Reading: {"value": 1500, "unit": "rpm"}
